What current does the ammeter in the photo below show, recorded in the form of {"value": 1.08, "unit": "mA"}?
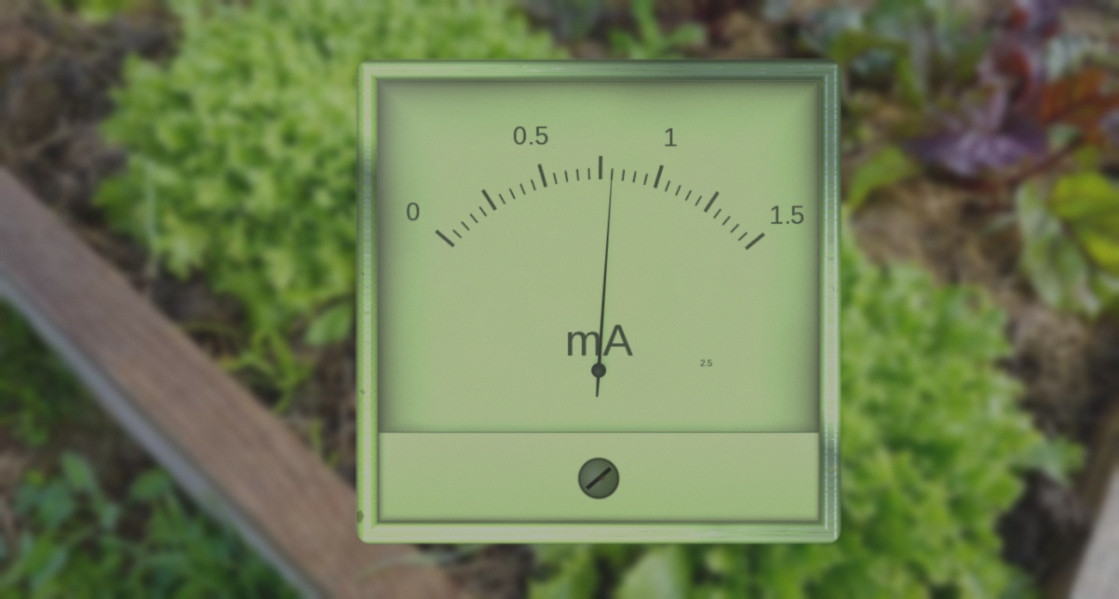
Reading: {"value": 0.8, "unit": "mA"}
